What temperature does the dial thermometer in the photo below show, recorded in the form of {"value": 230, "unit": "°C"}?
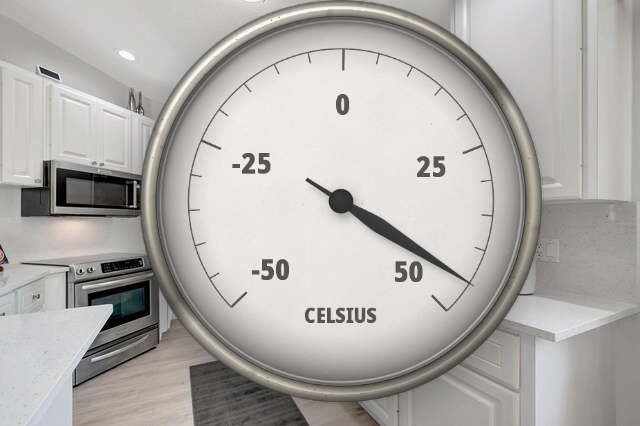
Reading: {"value": 45, "unit": "°C"}
